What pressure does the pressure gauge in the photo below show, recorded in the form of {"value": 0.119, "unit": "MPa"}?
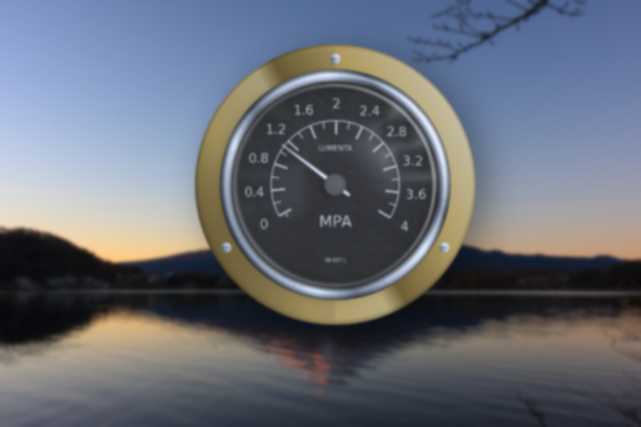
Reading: {"value": 1.1, "unit": "MPa"}
